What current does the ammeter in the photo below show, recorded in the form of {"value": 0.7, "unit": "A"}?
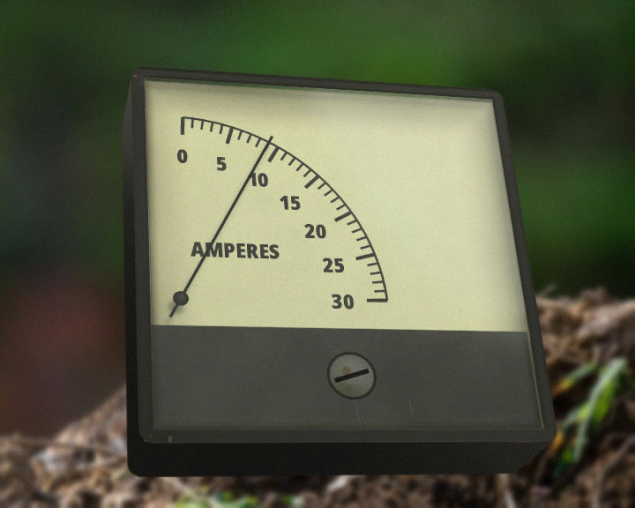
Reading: {"value": 9, "unit": "A"}
